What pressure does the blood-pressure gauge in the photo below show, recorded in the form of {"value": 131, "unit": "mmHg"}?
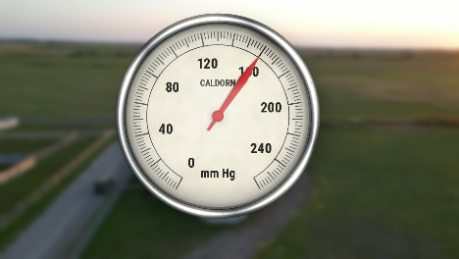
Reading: {"value": 160, "unit": "mmHg"}
